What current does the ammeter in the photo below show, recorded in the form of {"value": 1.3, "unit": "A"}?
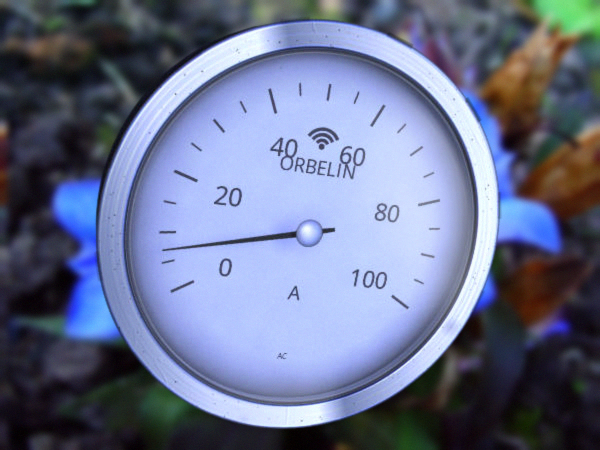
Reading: {"value": 7.5, "unit": "A"}
